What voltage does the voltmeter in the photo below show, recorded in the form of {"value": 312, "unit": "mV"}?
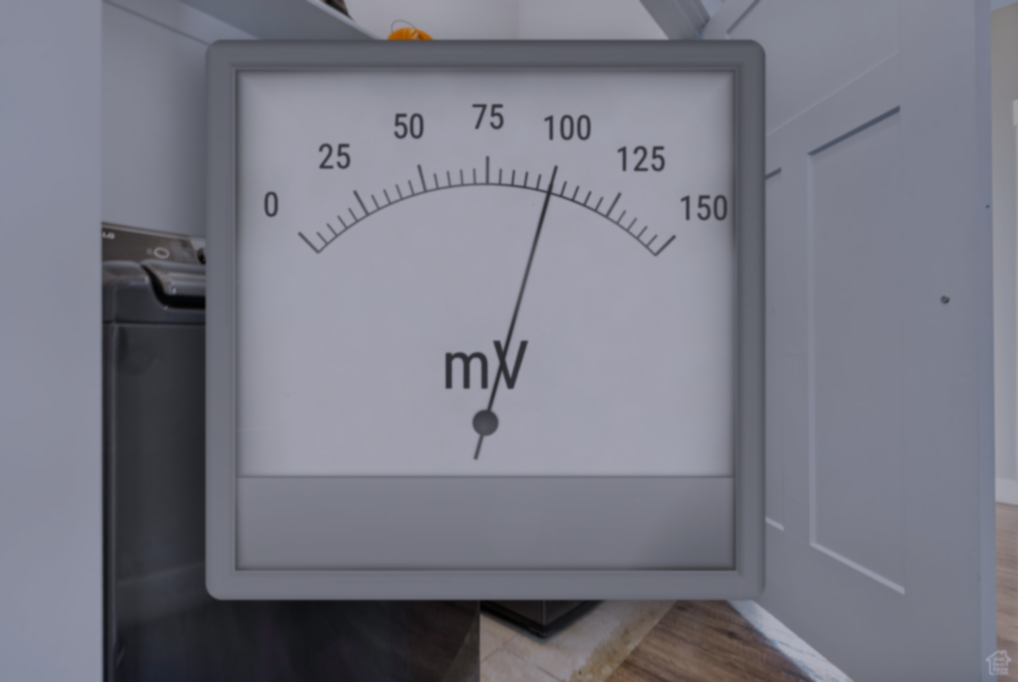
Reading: {"value": 100, "unit": "mV"}
